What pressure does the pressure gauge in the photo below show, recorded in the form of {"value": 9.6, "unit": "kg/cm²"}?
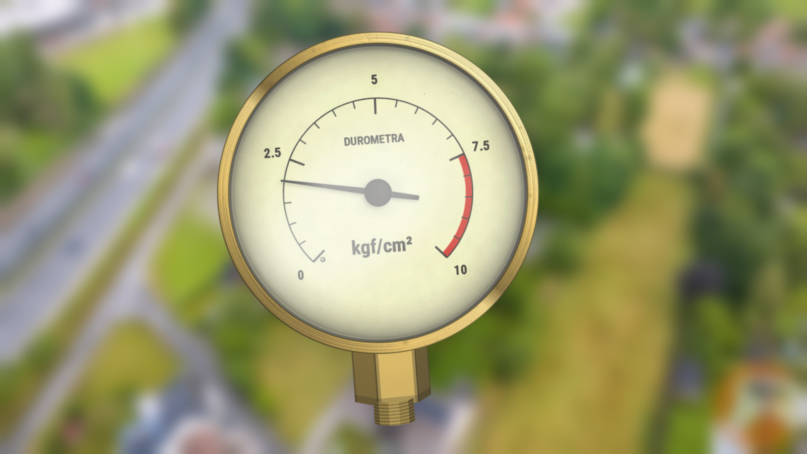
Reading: {"value": 2, "unit": "kg/cm²"}
